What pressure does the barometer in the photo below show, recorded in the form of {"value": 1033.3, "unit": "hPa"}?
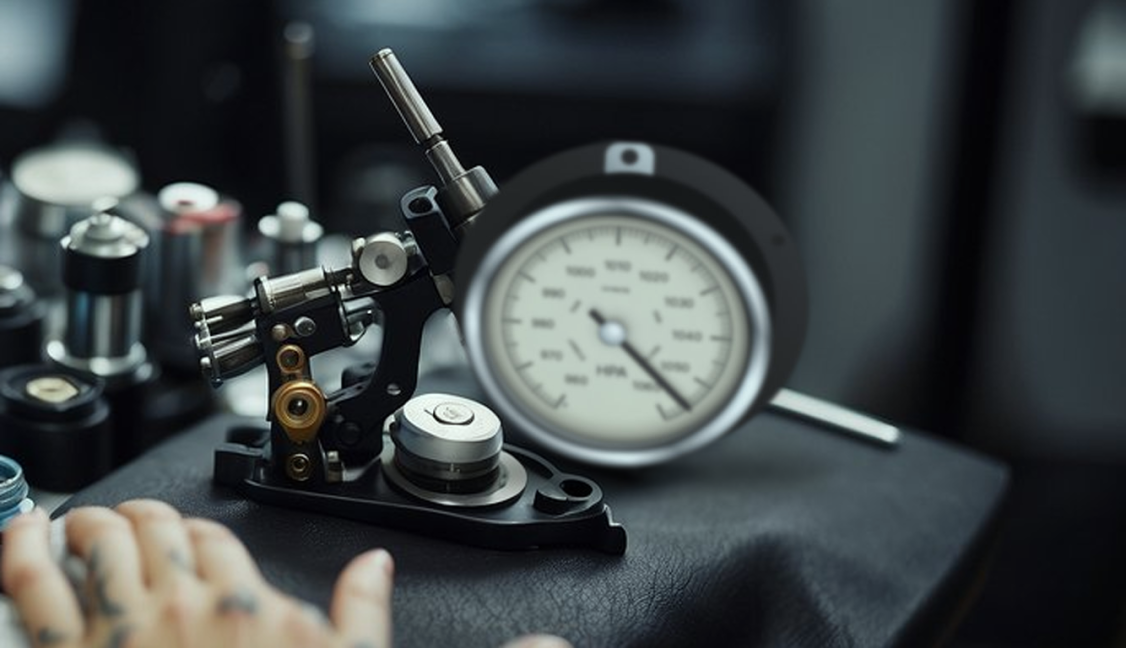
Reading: {"value": 1055, "unit": "hPa"}
